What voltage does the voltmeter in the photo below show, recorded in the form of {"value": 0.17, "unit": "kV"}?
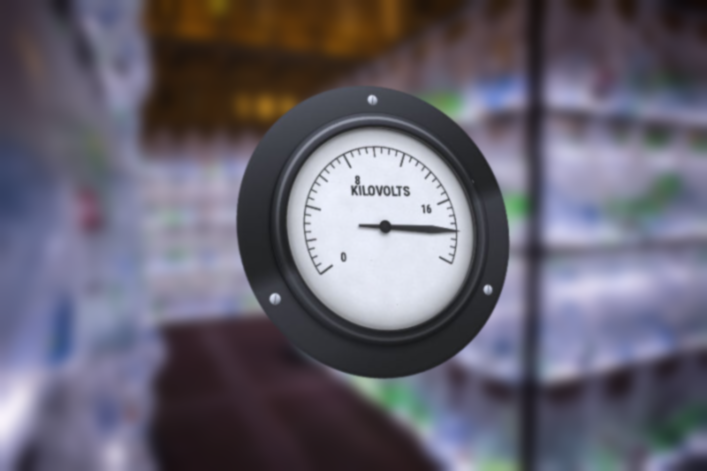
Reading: {"value": 18, "unit": "kV"}
